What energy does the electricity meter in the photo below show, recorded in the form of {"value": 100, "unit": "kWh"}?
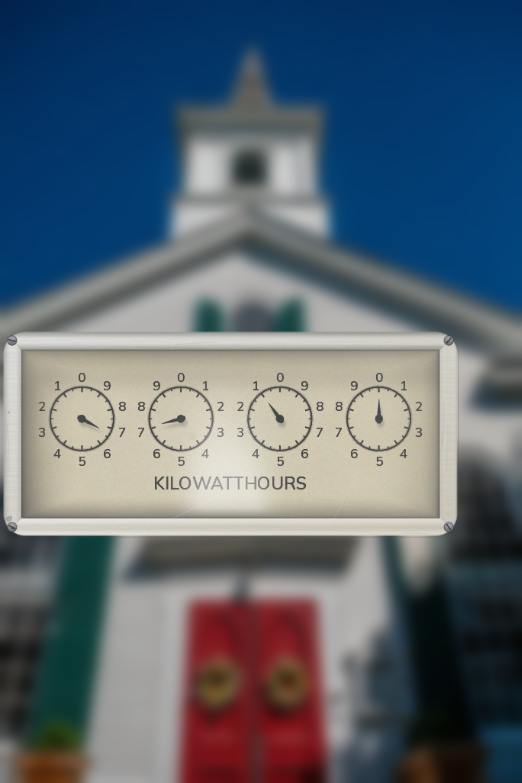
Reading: {"value": 6710, "unit": "kWh"}
